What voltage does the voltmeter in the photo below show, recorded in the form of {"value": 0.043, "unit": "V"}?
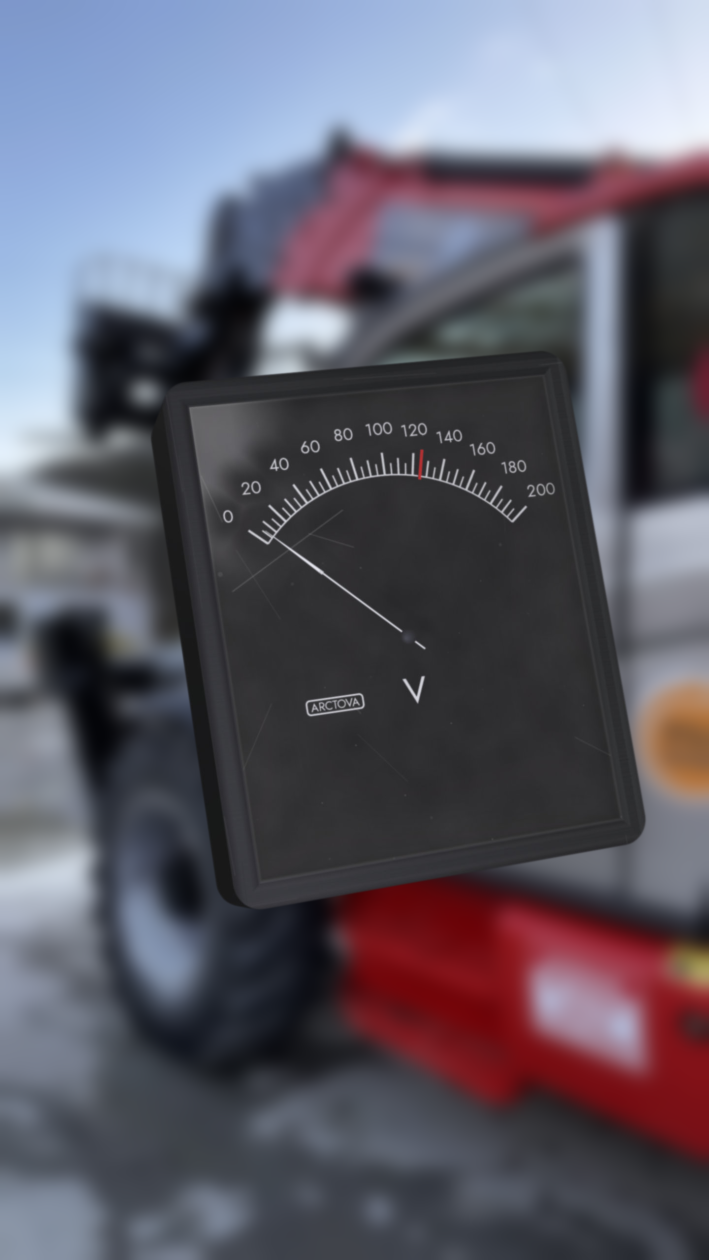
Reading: {"value": 5, "unit": "V"}
